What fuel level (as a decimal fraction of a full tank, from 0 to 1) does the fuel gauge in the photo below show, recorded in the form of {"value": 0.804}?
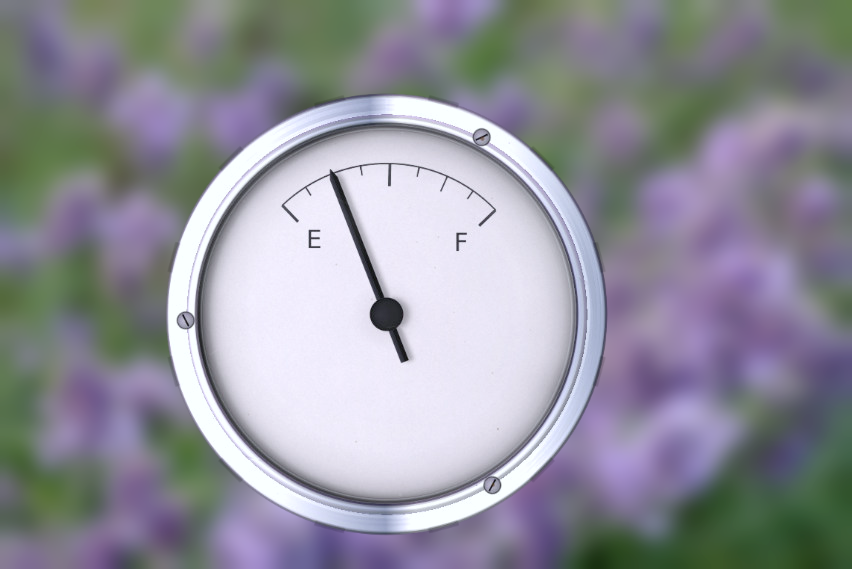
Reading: {"value": 0.25}
